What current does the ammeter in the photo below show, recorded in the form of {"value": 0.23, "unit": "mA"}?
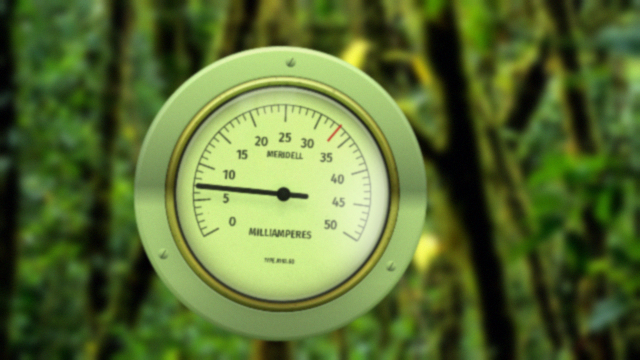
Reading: {"value": 7, "unit": "mA"}
